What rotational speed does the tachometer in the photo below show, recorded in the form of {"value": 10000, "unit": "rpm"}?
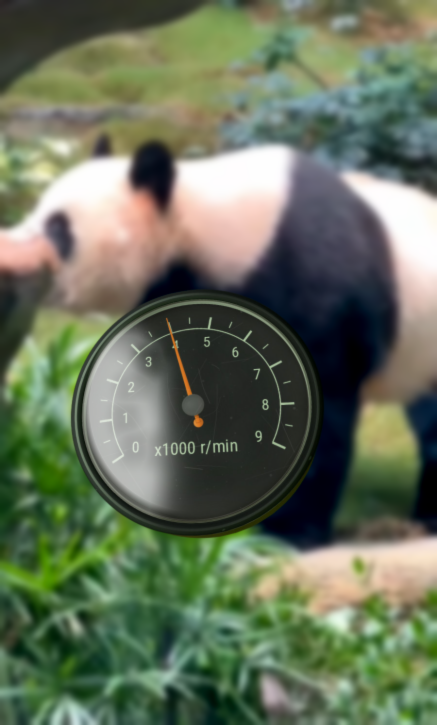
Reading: {"value": 4000, "unit": "rpm"}
